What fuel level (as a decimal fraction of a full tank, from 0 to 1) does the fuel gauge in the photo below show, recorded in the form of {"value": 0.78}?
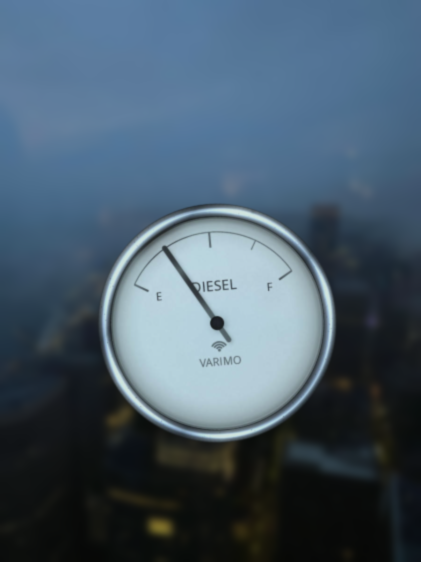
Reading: {"value": 0.25}
